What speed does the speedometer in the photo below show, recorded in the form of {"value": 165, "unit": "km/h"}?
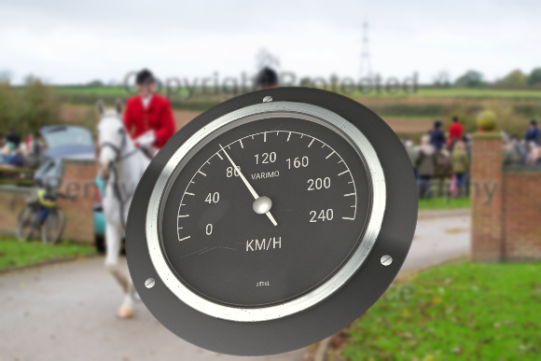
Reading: {"value": 85, "unit": "km/h"}
